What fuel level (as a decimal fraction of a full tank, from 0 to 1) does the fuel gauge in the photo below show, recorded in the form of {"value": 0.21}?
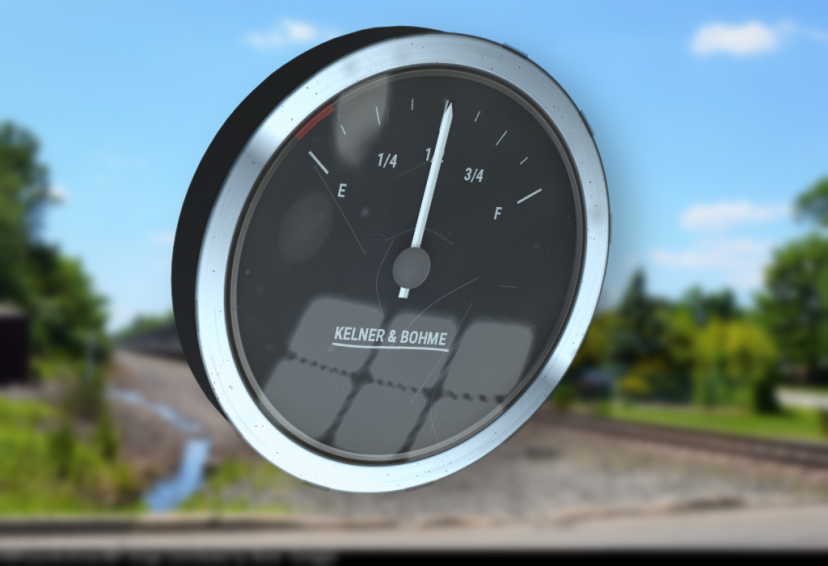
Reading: {"value": 0.5}
